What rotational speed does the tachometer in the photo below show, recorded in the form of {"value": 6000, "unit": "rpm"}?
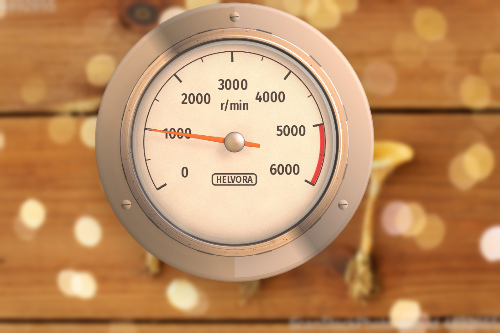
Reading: {"value": 1000, "unit": "rpm"}
